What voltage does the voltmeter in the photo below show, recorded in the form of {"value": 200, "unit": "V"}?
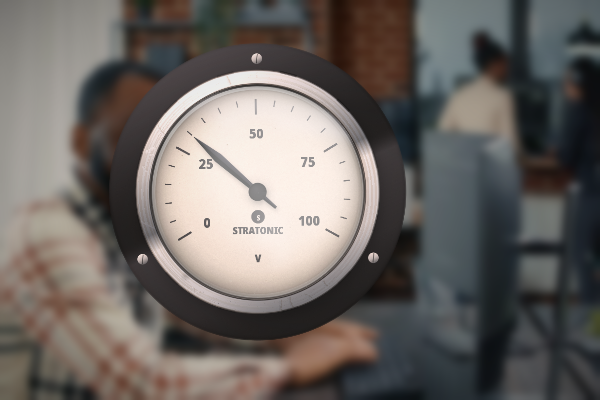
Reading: {"value": 30, "unit": "V"}
